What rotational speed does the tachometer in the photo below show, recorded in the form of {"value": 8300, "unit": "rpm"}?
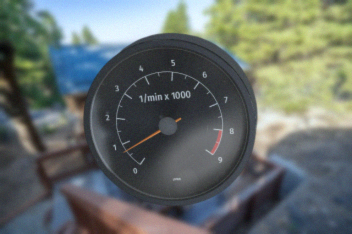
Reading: {"value": 750, "unit": "rpm"}
